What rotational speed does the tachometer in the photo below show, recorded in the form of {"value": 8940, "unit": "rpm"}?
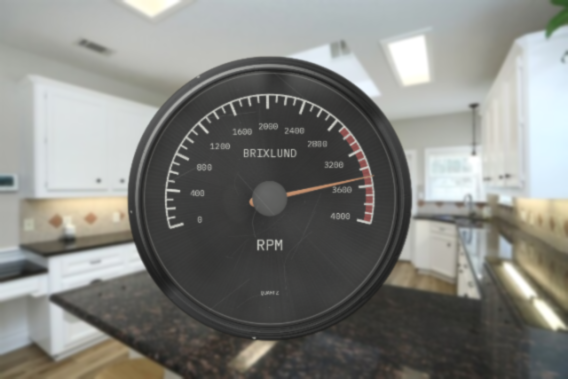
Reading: {"value": 3500, "unit": "rpm"}
